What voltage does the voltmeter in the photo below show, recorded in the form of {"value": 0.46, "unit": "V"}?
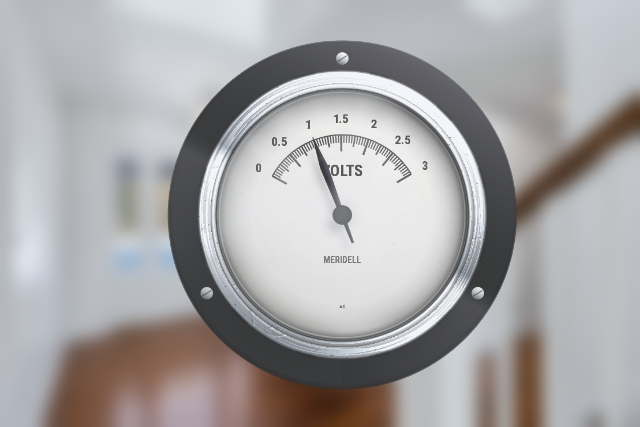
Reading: {"value": 1, "unit": "V"}
